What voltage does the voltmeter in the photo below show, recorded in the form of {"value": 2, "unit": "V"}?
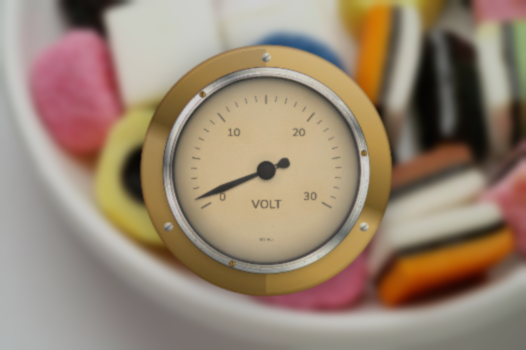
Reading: {"value": 1, "unit": "V"}
